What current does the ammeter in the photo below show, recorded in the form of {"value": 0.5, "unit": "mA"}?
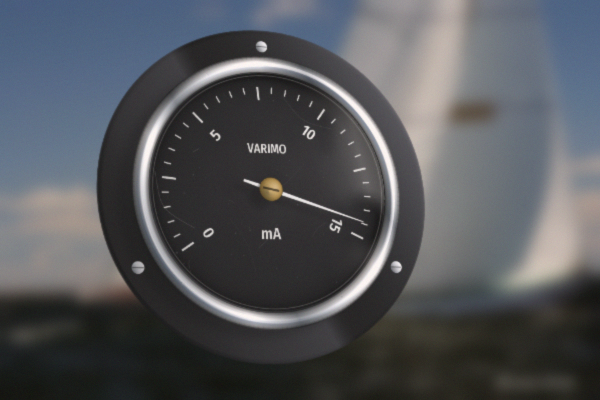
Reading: {"value": 14.5, "unit": "mA"}
